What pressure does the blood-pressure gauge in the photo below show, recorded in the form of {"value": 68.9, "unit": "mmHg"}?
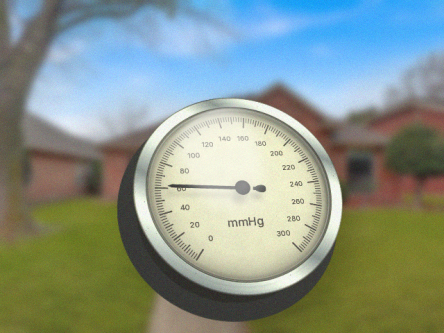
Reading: {"value": 60, "unit": "mmHg"}
